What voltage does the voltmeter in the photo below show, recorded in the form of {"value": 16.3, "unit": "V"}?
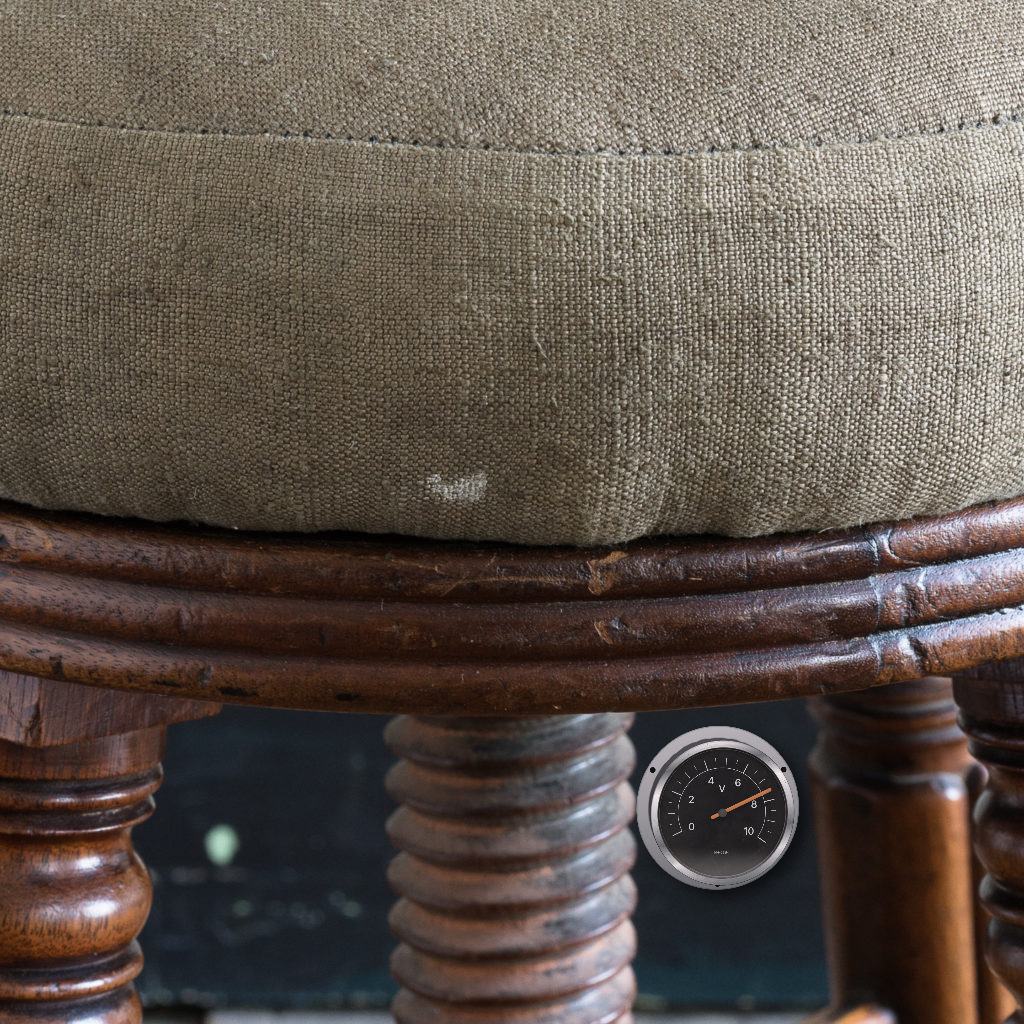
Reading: {"value": 7.5, "unit": "V"}
